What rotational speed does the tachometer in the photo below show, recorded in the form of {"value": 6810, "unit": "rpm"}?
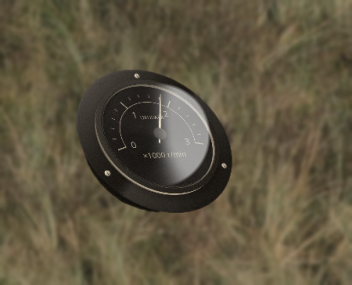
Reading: {"value": 1800, "unit": "rpm"}
